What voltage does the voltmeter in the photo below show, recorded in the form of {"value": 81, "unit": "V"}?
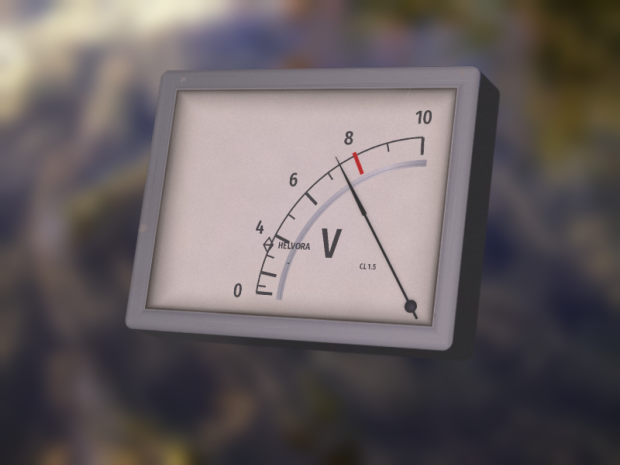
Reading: {"value": 7.5, "unit": "V"}
